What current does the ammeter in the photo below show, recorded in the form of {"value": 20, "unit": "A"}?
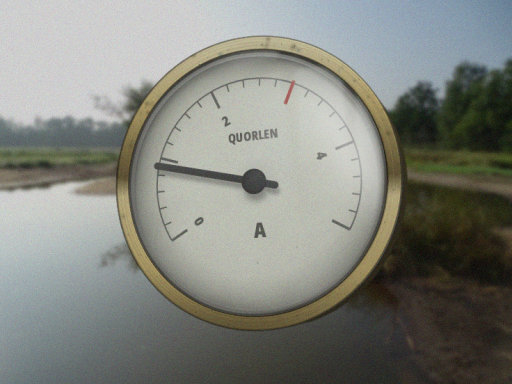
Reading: {"value": 0.9, "unit": "A"}
